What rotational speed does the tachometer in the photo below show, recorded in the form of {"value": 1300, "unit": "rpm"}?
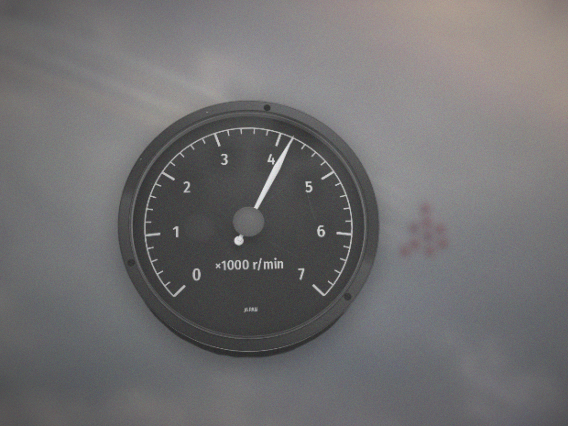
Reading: {"value": 4200, "unit": "rpm"}
